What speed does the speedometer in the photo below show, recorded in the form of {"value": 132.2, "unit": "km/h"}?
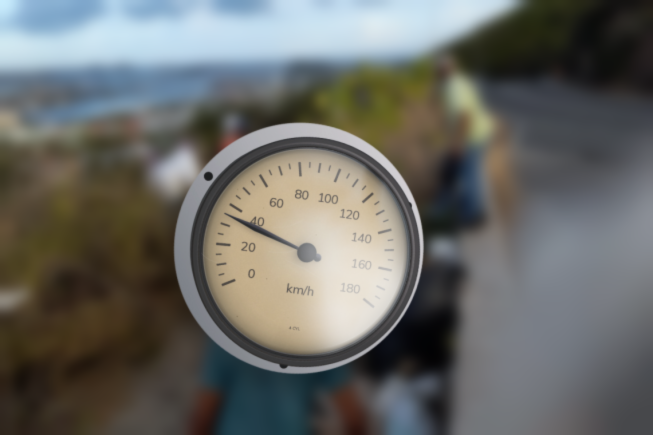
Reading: {"value": 35, "unit": "km/h"}
